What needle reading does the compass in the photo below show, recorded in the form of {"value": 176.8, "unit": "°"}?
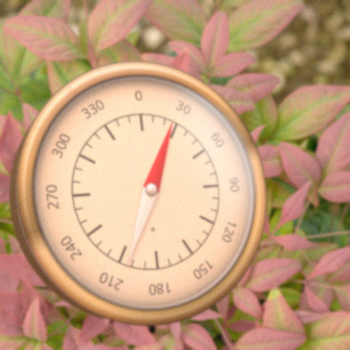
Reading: {"value": 25, "unit": "°"}
